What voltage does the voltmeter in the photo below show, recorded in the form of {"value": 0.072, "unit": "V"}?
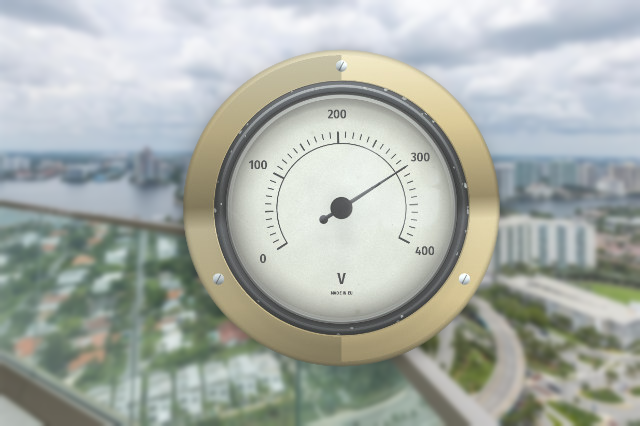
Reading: {"value": 300, "unit": "V"}
